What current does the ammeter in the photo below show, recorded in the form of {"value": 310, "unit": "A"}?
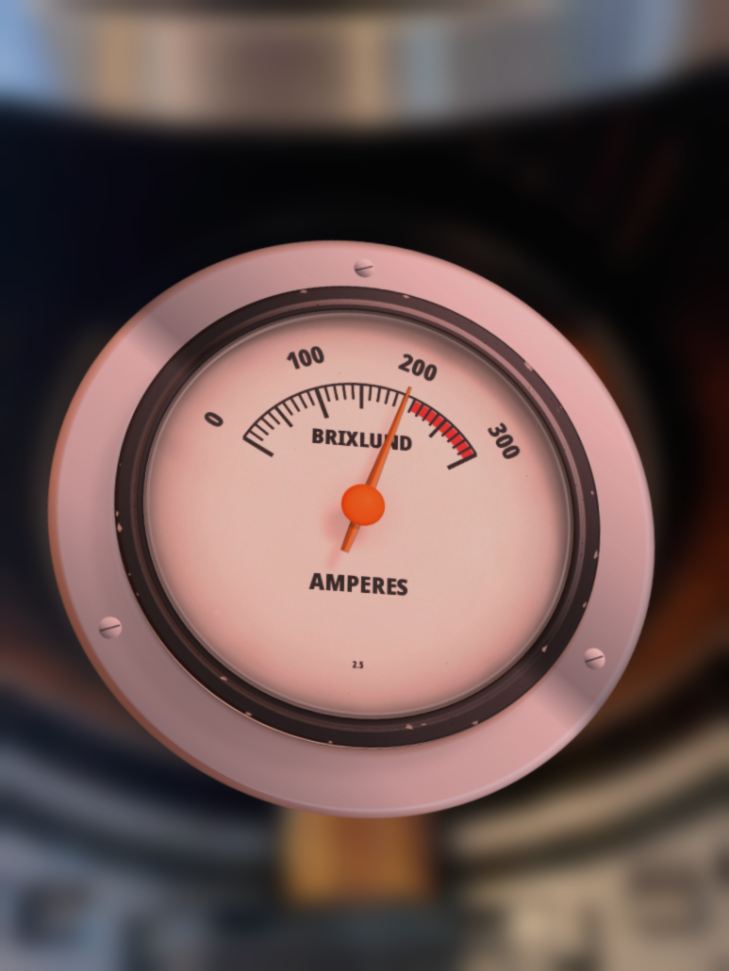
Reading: {"value": 200, "unit": "A"}
